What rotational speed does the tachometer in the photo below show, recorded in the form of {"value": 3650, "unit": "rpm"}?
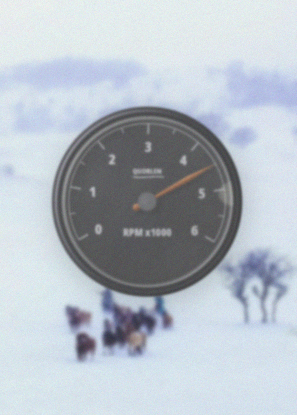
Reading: {"value": 4500, "unit": "rpm"}
